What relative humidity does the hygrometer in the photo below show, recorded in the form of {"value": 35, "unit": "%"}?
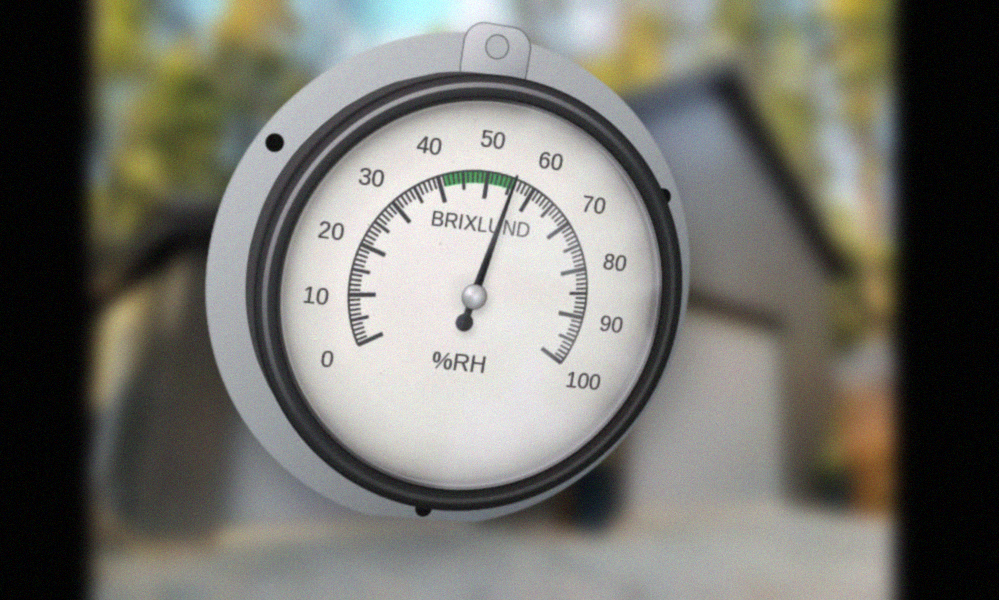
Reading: {"value": 55, "unit": "%"}
